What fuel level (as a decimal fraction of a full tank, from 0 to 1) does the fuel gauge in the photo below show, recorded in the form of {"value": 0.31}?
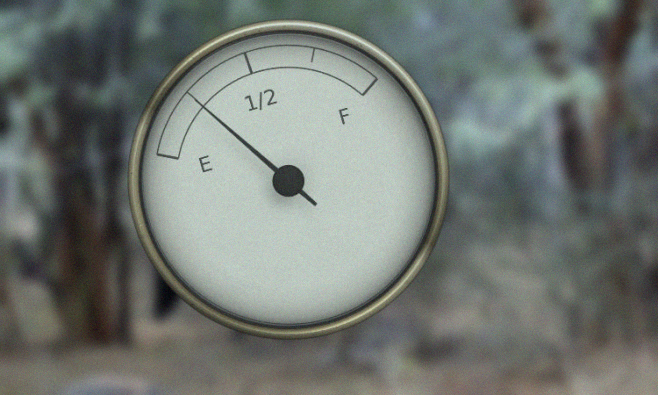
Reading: {"value": 0.25}
